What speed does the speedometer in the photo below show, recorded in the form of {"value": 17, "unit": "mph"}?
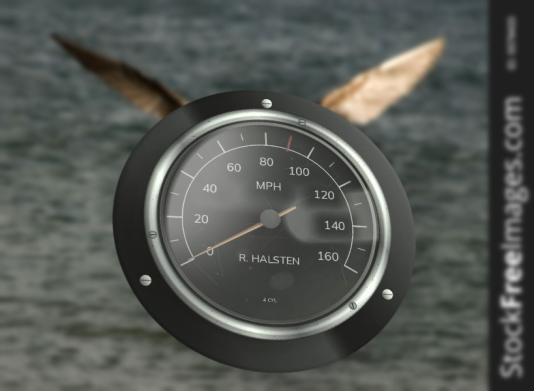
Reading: {"value": 0, "unit": "mph"}
